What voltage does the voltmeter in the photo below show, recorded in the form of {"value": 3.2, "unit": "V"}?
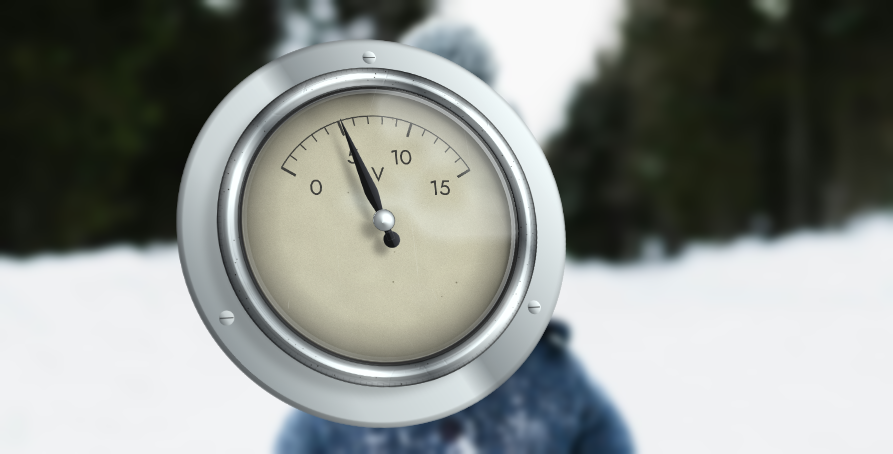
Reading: {"value": 5, "unit": "V"}
